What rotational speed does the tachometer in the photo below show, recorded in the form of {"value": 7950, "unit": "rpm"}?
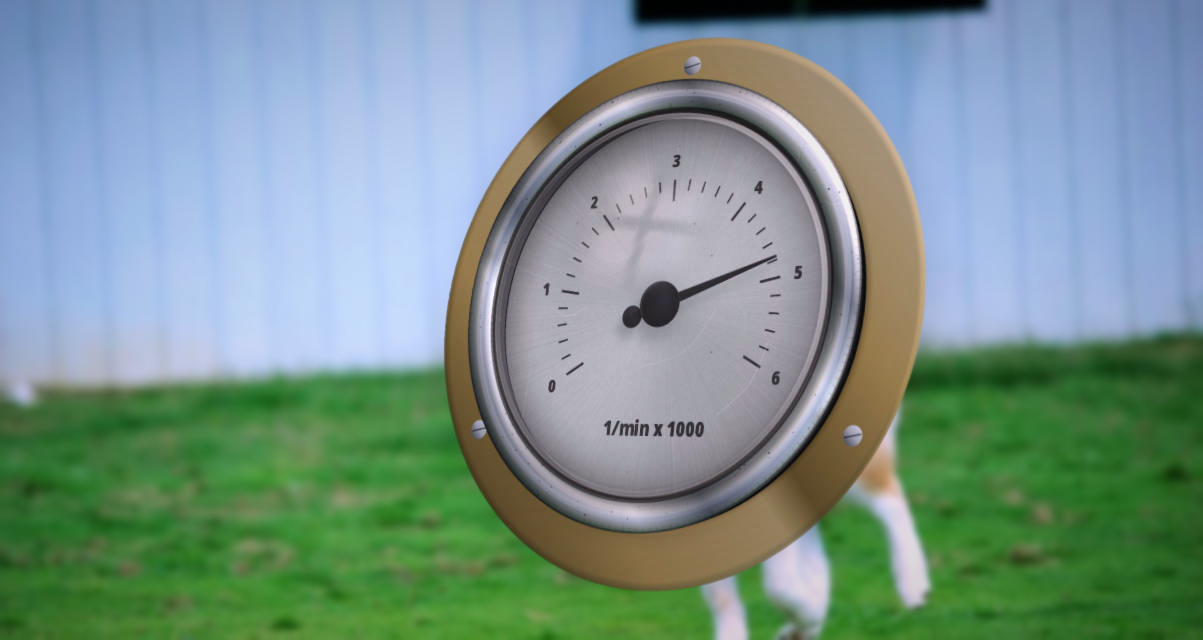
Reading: {"value": 4800, "unit": "rpm"}
